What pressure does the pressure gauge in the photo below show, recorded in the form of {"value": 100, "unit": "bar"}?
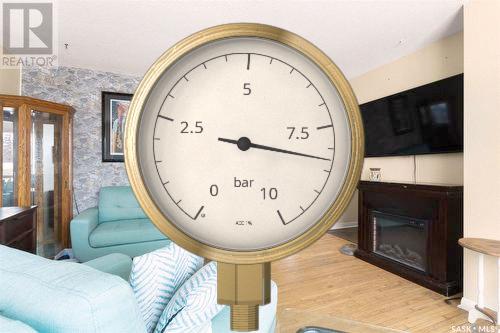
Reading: {"value": 8.25, "unit": "bar"}
